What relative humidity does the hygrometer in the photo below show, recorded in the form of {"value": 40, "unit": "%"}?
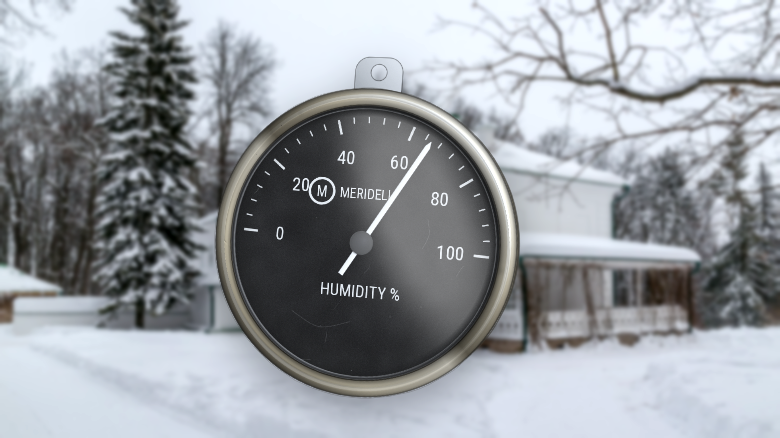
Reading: {"value": 66, "unit": "%"}
